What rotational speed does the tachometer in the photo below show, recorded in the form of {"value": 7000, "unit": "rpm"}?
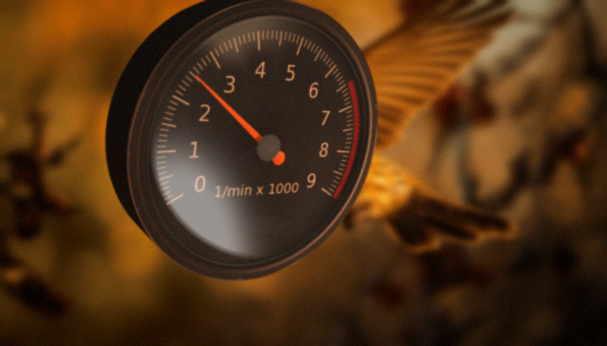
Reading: {"value": 2500, "unit": "rpm"}
